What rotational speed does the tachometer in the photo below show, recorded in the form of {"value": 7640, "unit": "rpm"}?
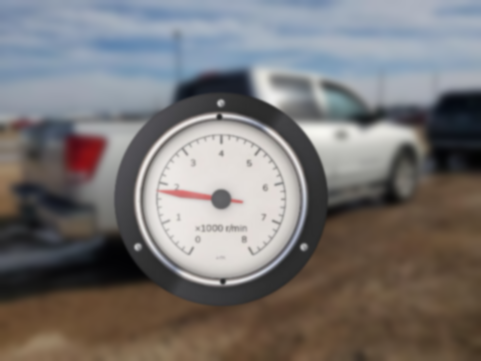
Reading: {"value": 1800, "unit": "rpm"}
